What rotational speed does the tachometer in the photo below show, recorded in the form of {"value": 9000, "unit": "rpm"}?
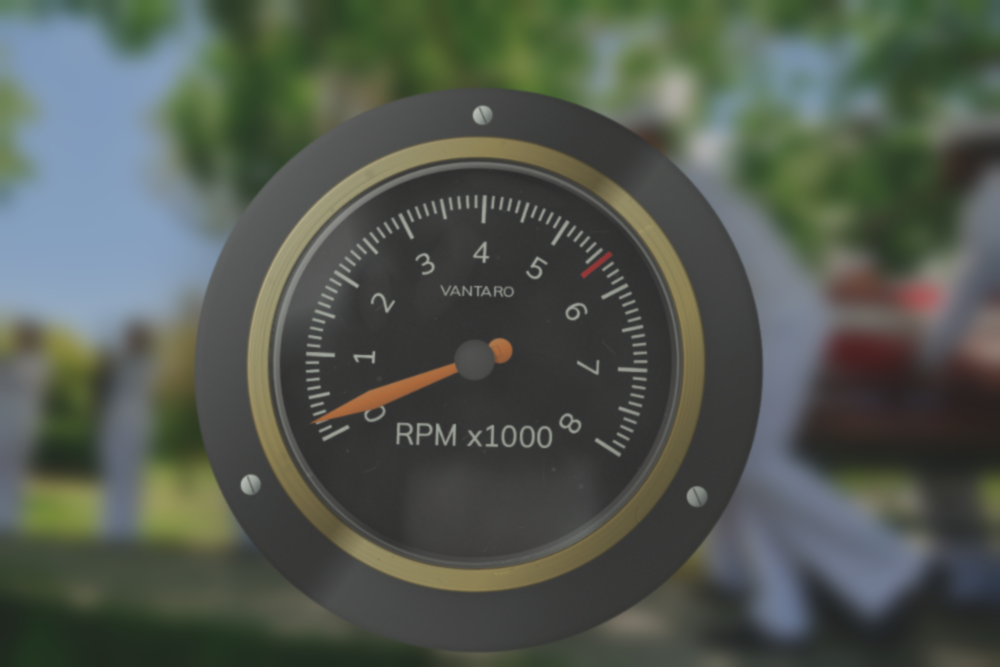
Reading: {"value": 200, "unit": "rpm"}
